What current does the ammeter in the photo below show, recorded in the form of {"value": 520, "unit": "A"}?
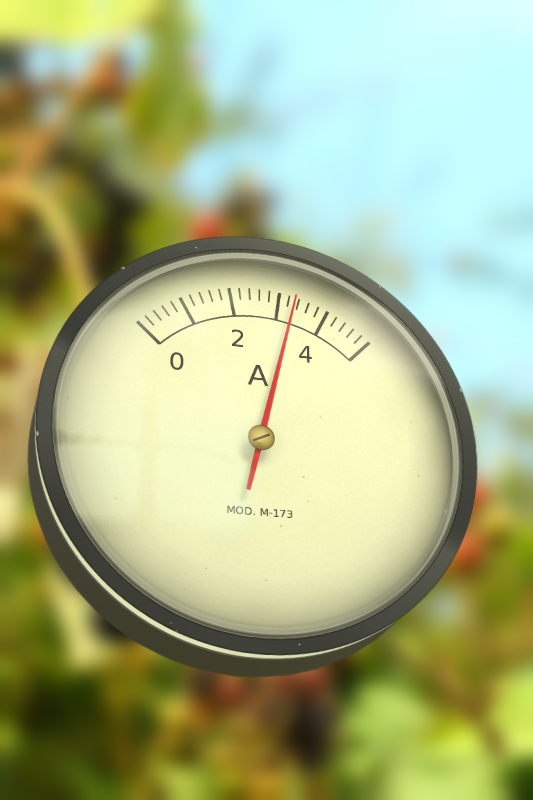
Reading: {"value": 3.3, "unit": "A"}
